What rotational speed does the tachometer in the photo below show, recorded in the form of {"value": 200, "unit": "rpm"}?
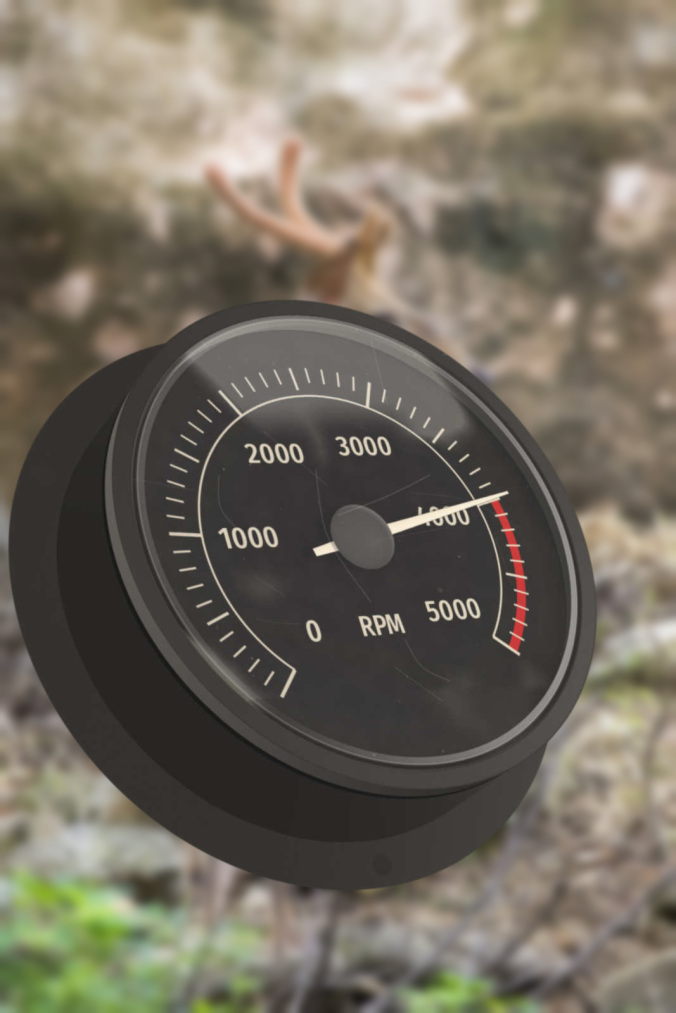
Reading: {"value": 4000, "unit": "rpm"}
